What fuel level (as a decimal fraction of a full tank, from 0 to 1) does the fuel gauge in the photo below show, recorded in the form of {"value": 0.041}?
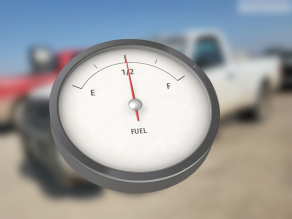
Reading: {"value": 0.5}
